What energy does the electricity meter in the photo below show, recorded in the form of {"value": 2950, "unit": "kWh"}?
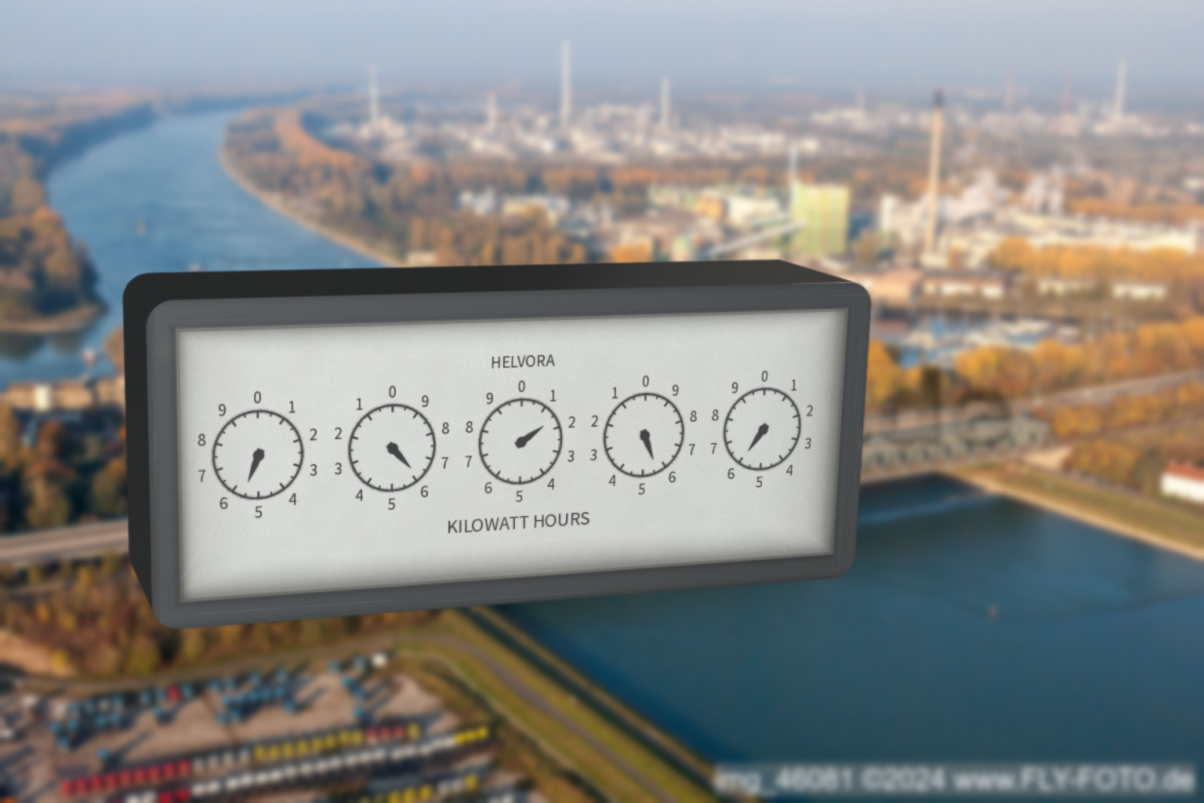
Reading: {"value": 56156, "unit": "kWh"}
